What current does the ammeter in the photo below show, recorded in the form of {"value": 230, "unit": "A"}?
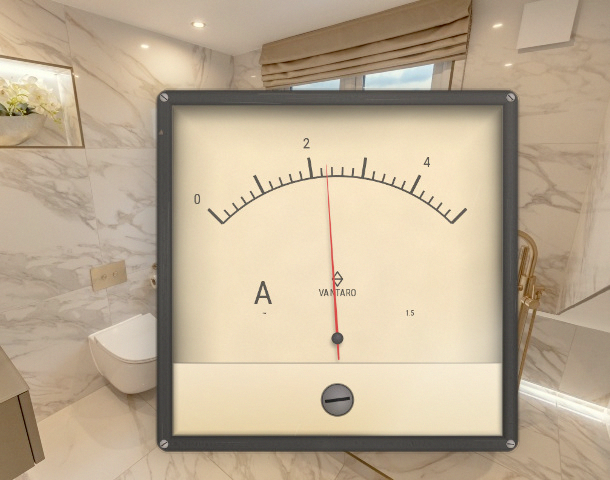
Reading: {"value": 2.3, "unit": "A"}
